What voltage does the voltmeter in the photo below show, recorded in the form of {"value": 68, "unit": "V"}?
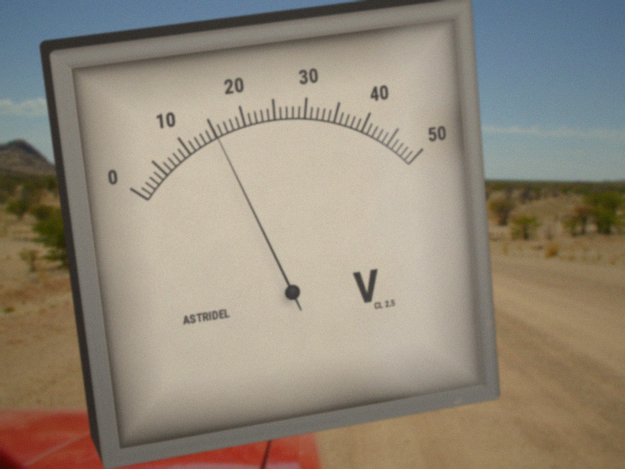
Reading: {"value": 15, "unit": "V"}
